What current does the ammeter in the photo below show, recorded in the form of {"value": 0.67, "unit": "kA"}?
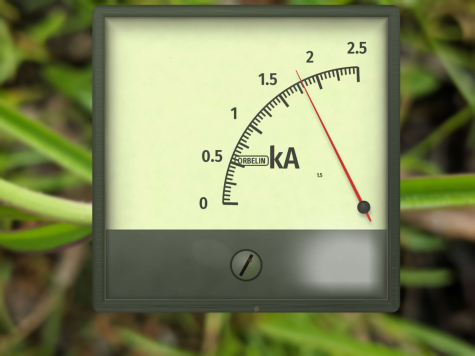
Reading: {"value": 1.8, "unit": "kA"}
